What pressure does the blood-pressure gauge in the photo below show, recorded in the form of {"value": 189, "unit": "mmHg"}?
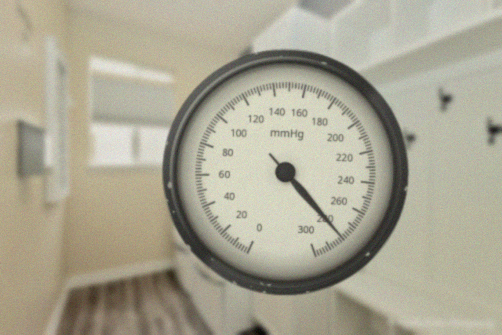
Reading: {"value": 280, "unit": "mmHg"}
